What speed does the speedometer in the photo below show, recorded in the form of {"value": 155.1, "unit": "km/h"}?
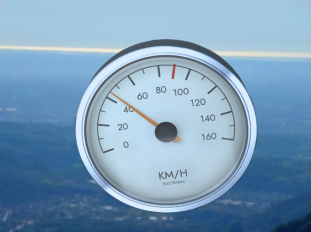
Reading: {"value": 45, "unit": "km/h"}
